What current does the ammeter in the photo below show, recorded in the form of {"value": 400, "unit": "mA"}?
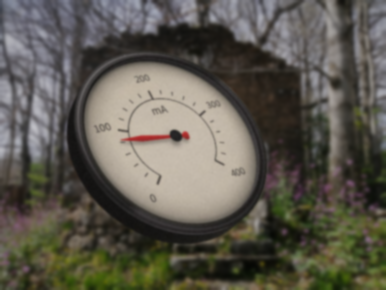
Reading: {"value": 80, "unit": "mA"}
